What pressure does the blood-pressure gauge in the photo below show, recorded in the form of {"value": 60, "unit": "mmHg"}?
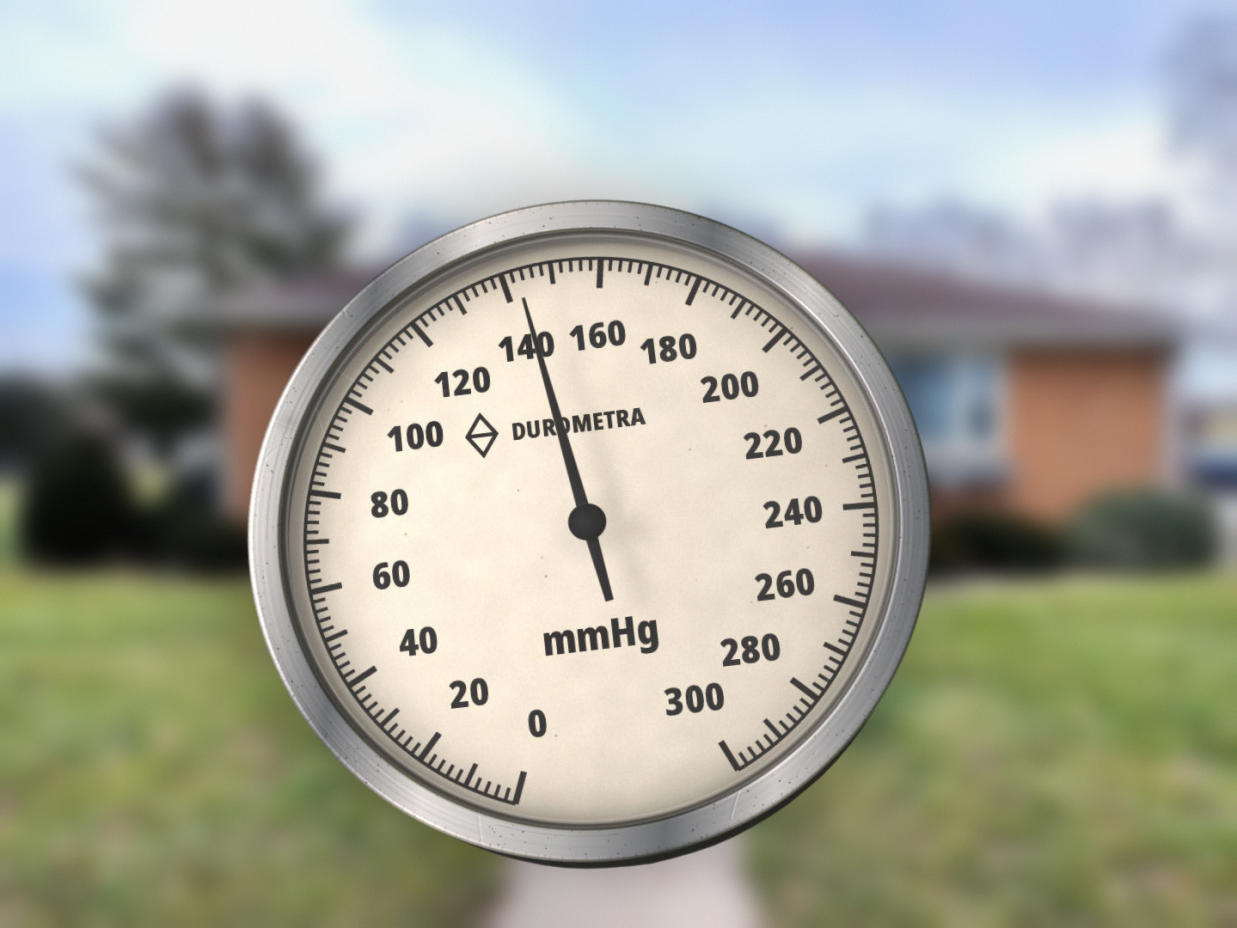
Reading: {"value": 143, "unit": "mmHg"}
